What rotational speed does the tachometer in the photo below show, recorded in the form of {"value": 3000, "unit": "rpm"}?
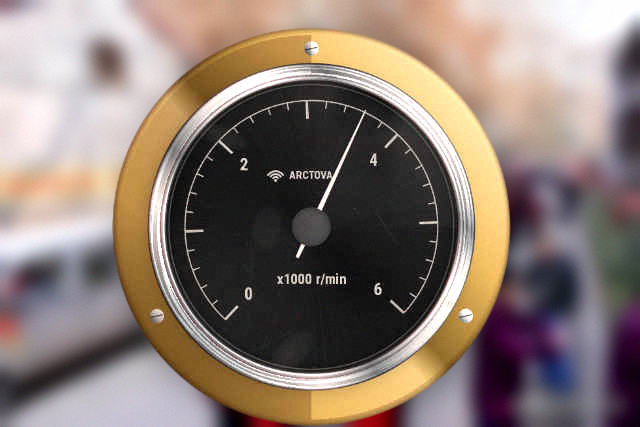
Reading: {"value": 3600, "unit": "rpm"}
